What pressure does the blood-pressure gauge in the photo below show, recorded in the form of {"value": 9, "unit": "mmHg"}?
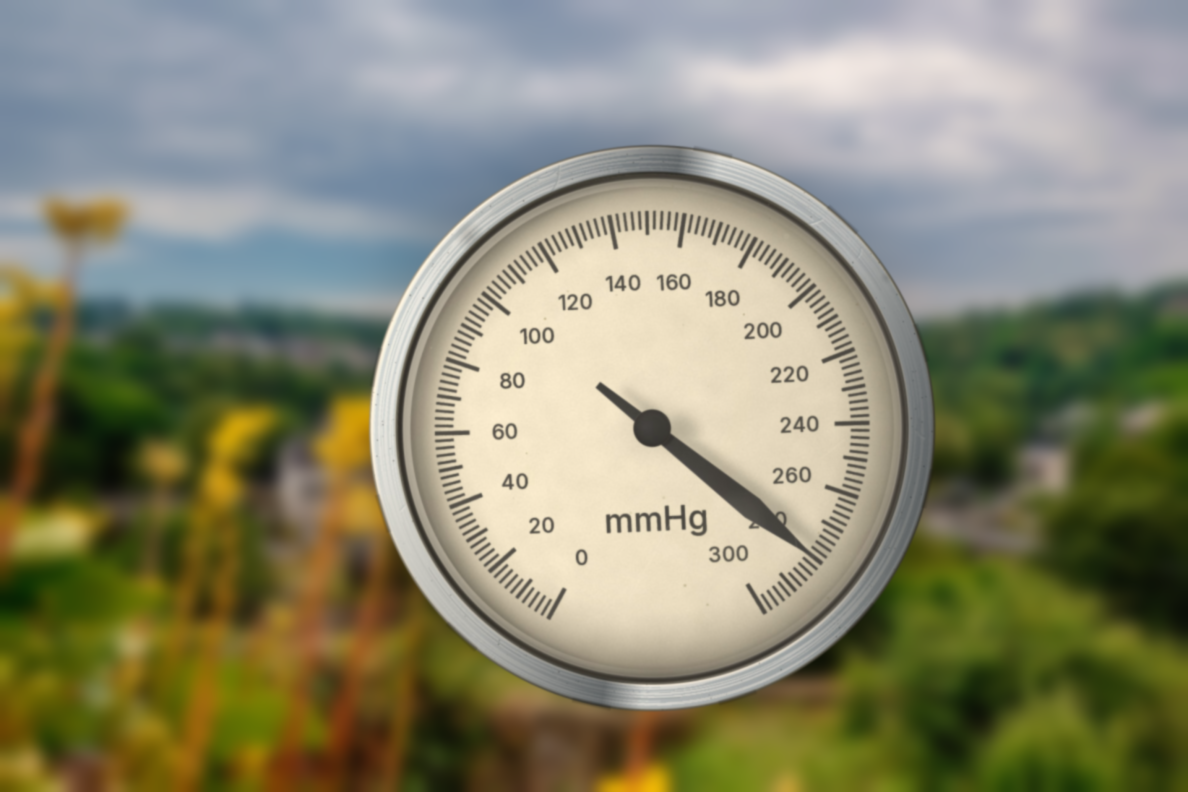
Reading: {"value": 280, "unit": "mmHg"}
